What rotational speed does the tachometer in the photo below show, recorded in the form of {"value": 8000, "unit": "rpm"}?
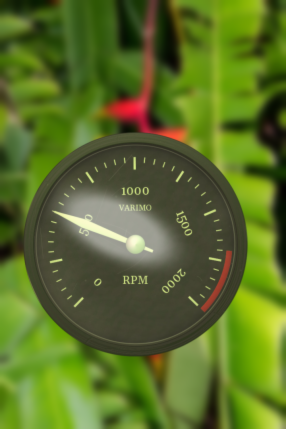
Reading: {"value": 500, "unit": "rpm"}
